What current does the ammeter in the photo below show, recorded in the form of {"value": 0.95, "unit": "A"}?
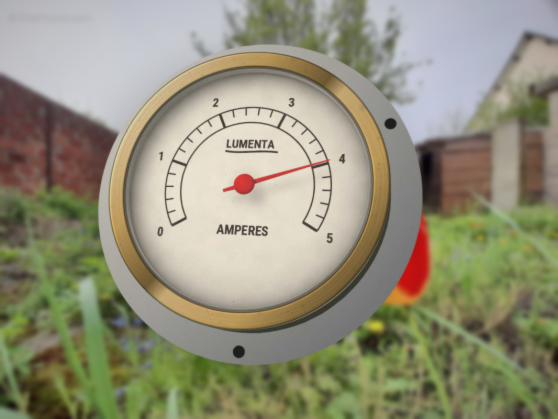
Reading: {"value": 4, "unit": "A"}
